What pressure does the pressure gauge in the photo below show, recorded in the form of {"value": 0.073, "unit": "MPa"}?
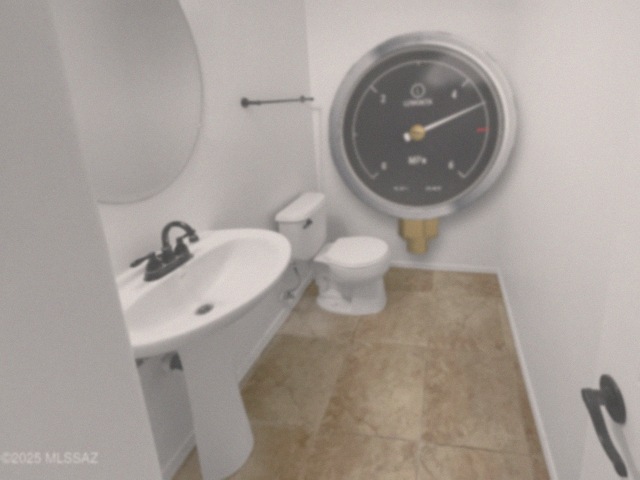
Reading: {"value": 4.5, "unit": "MPa"}
